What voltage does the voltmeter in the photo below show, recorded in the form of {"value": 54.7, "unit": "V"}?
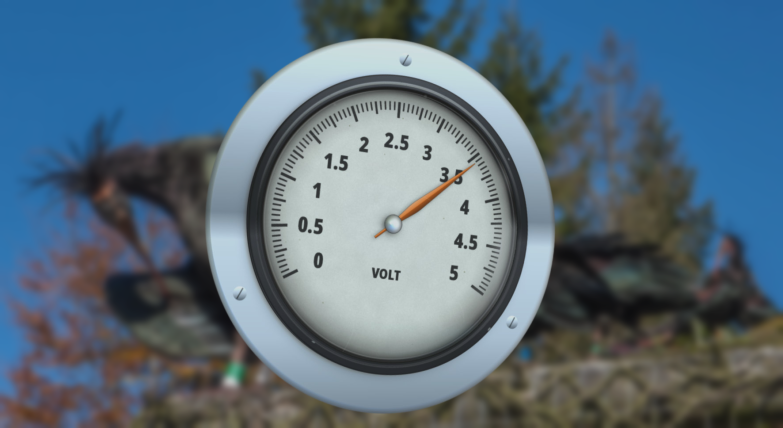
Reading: {"value": 3.55, "unit": "V"}
